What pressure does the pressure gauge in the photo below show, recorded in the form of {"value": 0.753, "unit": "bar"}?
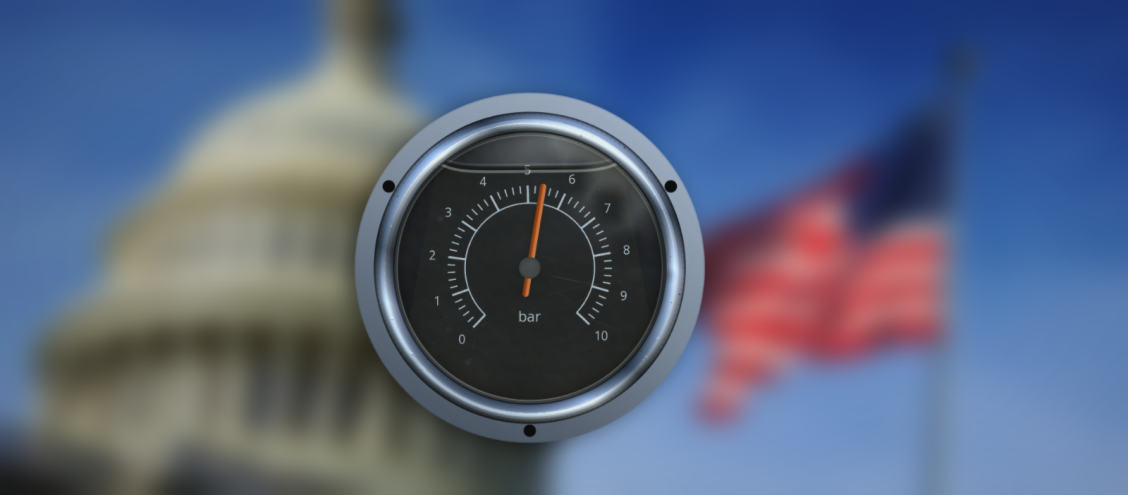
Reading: {"value": 5.4, "unit": "bar"}
